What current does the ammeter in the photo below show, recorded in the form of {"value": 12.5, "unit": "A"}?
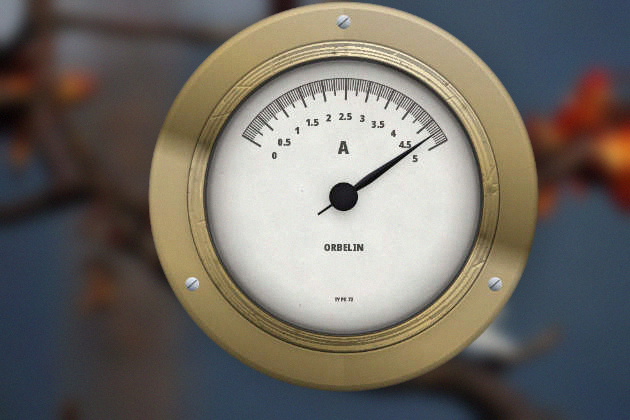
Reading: {"value": 4.75, "unit": "A"}
